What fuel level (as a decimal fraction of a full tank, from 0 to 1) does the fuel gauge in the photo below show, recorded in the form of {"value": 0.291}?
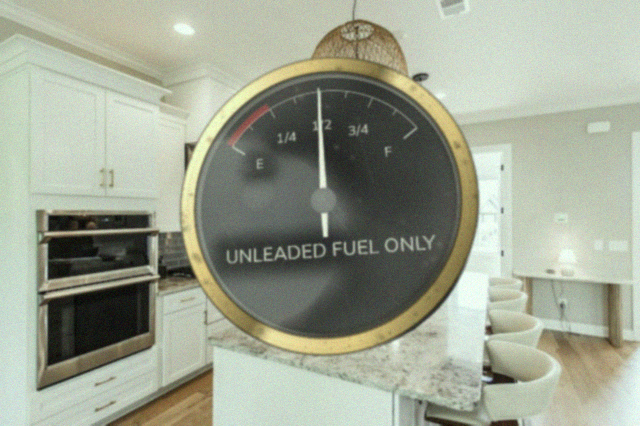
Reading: {"value": 0.5}
